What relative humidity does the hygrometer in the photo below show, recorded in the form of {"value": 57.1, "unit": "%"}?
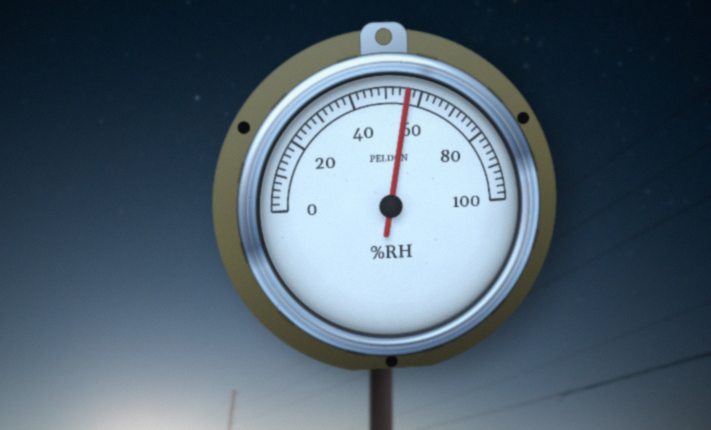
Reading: {"value": 56, "unit": "%"}
